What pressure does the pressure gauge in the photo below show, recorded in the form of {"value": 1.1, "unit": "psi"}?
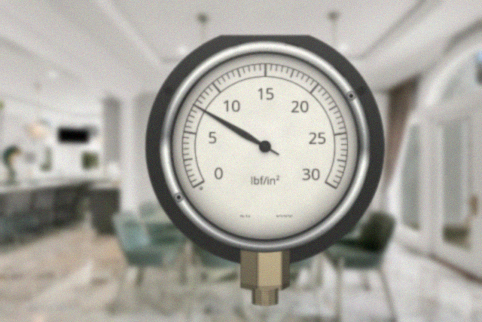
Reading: {"value": 7.5, "unit": "psi"}
